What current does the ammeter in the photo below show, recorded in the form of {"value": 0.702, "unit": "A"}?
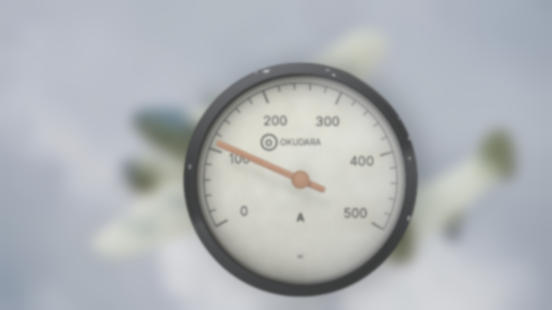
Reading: {"value": 110, "unit": "A"}
